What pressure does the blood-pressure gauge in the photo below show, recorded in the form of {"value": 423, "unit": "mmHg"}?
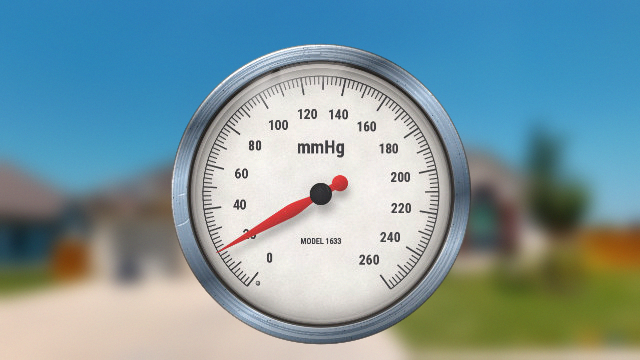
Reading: {"value": 20, "unit": "mmHg"}
